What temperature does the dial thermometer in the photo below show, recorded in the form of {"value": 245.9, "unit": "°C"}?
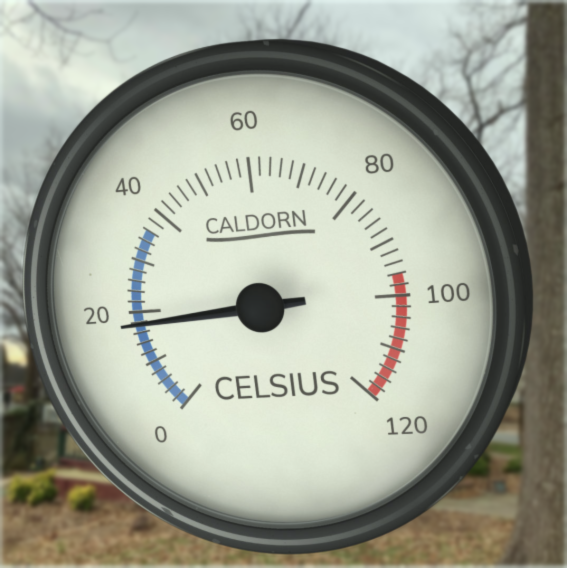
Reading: {"value": 18, "unit": "°C"}
